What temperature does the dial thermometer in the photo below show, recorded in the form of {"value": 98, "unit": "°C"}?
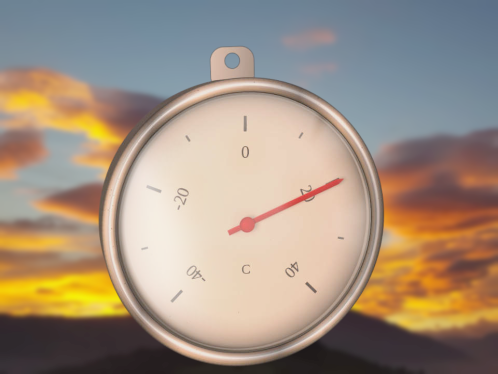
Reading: {"value": 20, "unit": "°C"}
